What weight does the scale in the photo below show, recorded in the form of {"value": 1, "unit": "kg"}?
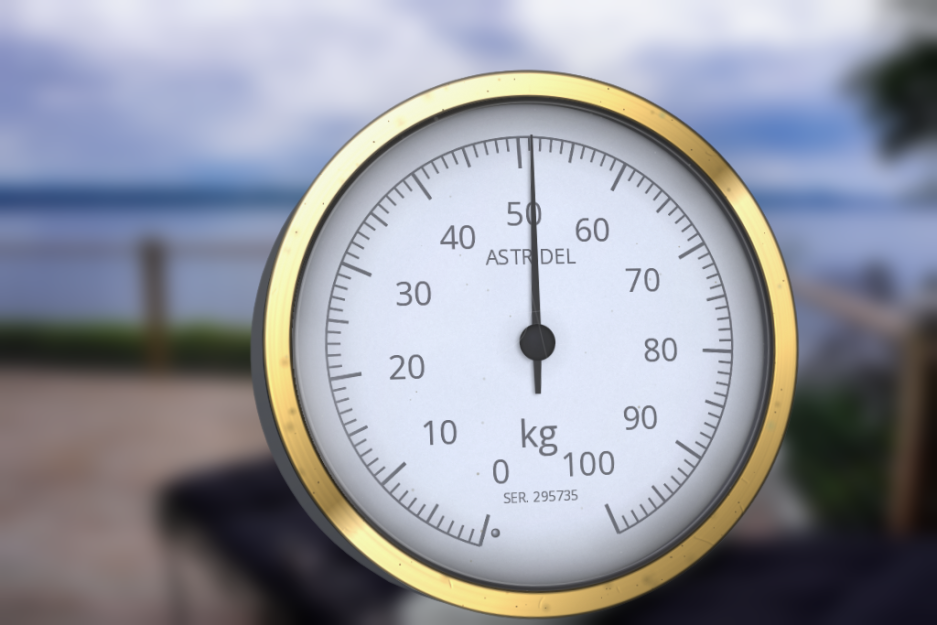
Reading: {"value": 51, "unit": "kg"}
